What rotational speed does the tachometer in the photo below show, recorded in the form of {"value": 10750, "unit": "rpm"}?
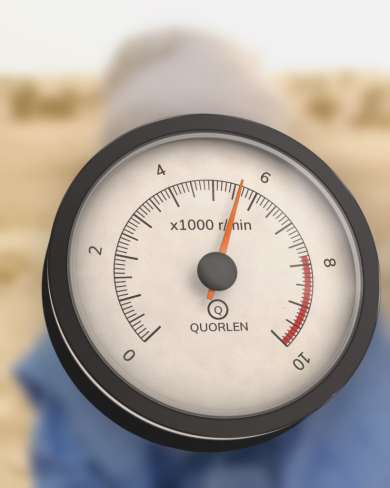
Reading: {"value": 5600, "unit": "rpm"}
